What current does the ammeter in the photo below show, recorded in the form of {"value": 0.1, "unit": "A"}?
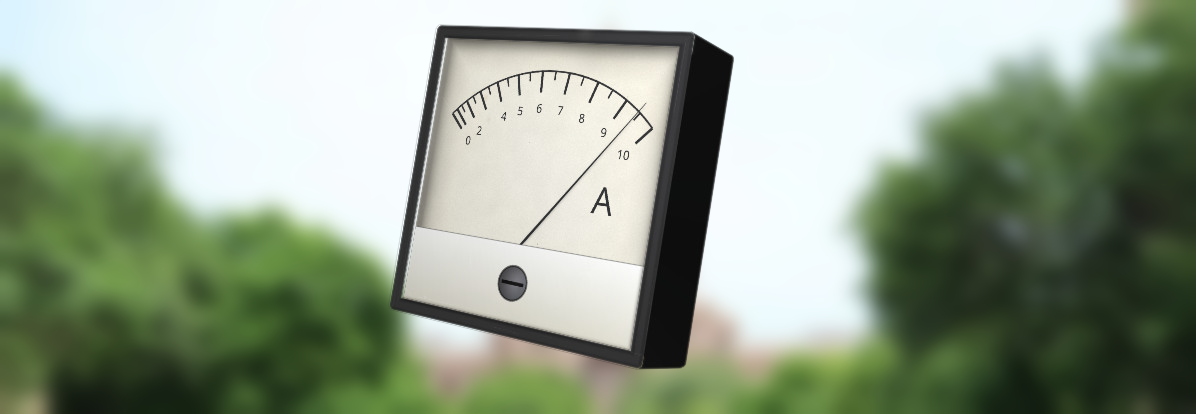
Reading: {"value": 9.5, "unit": "A"}
